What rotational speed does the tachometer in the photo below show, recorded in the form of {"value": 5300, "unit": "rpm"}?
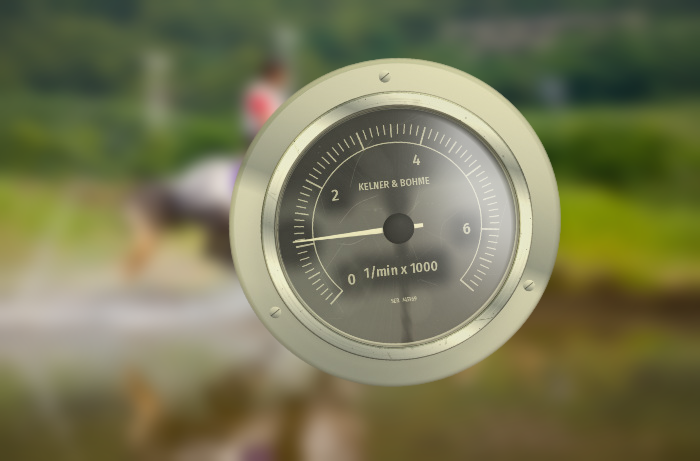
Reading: {"value": 1100, "unit": "rpm"}
